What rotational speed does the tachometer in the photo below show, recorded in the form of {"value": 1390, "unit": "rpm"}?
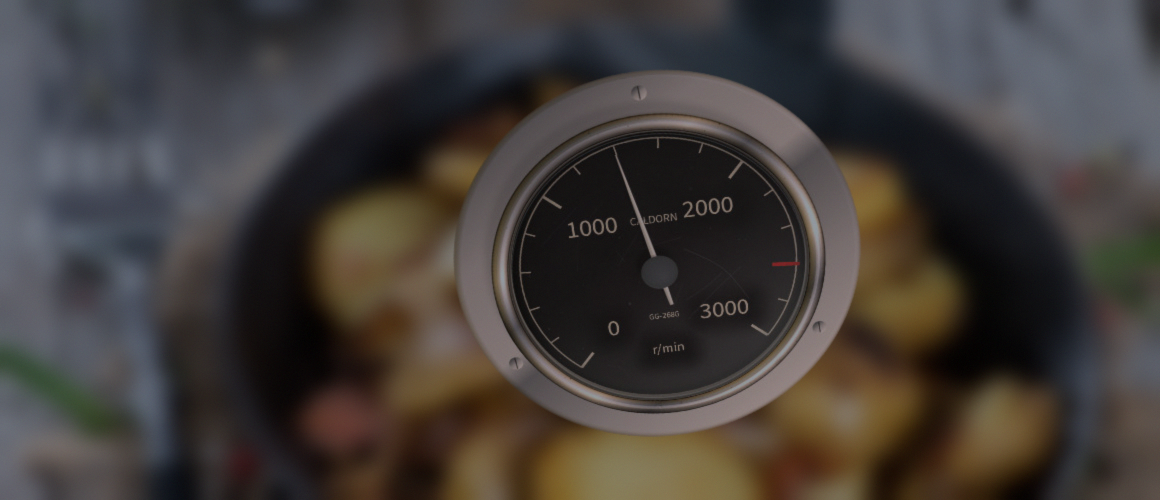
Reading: {"value": 1400, "unit": "rpm"}
